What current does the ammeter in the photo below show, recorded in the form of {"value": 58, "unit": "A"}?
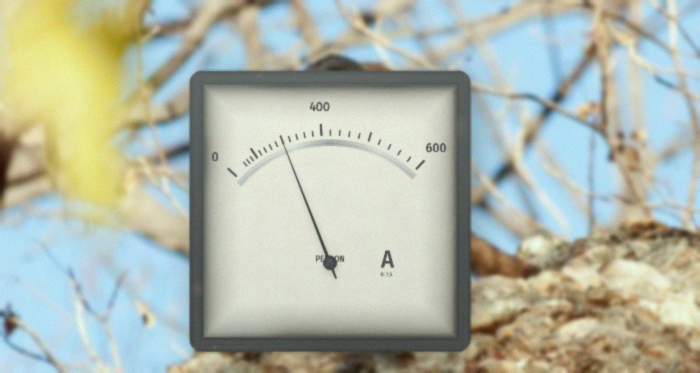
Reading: {"value": 300, "unit": "A"}
